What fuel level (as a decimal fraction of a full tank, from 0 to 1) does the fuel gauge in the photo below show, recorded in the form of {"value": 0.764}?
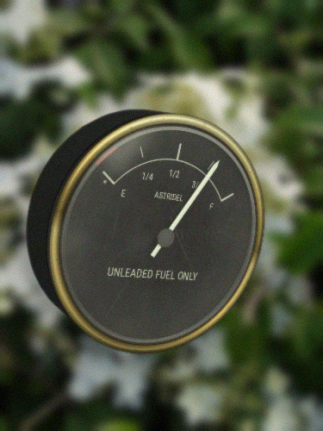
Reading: {"value": 0.75}
